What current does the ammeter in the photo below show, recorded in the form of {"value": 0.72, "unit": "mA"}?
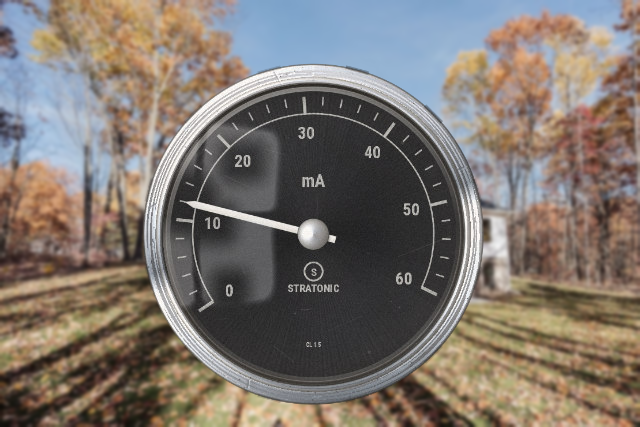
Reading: {"value": 12, "unit": "mA"}
